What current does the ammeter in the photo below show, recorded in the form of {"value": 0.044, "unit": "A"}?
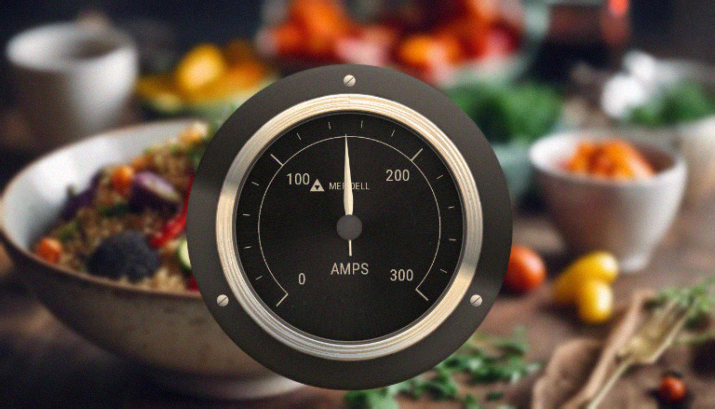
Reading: {"value": 150, "unit": "A"}
